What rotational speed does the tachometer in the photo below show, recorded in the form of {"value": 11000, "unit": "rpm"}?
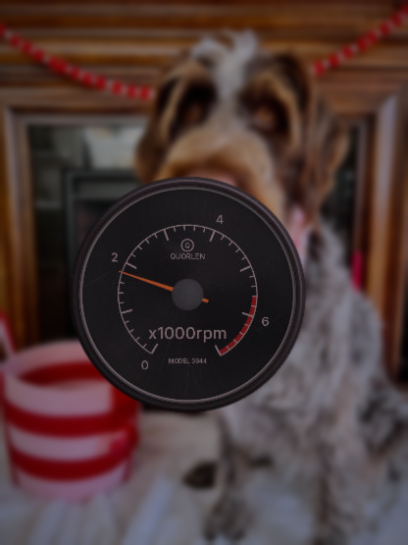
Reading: {"value": 1800, "unit": "rpm"}
